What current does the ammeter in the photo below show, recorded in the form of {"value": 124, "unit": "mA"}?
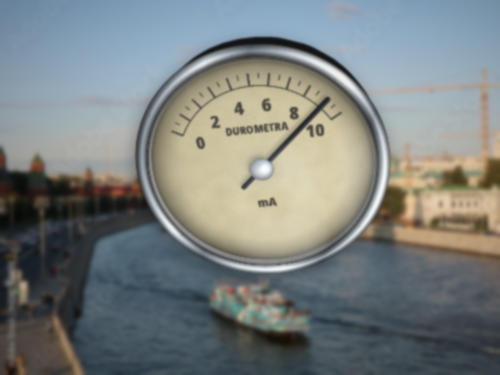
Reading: {"value": 9, "unit": "mA"}
